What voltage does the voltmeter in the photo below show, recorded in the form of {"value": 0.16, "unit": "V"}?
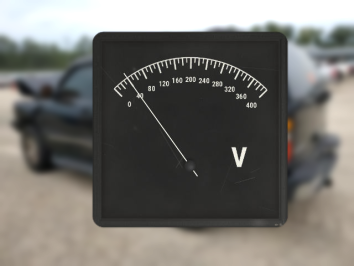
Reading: {"value": 40, "unit": "V"}
